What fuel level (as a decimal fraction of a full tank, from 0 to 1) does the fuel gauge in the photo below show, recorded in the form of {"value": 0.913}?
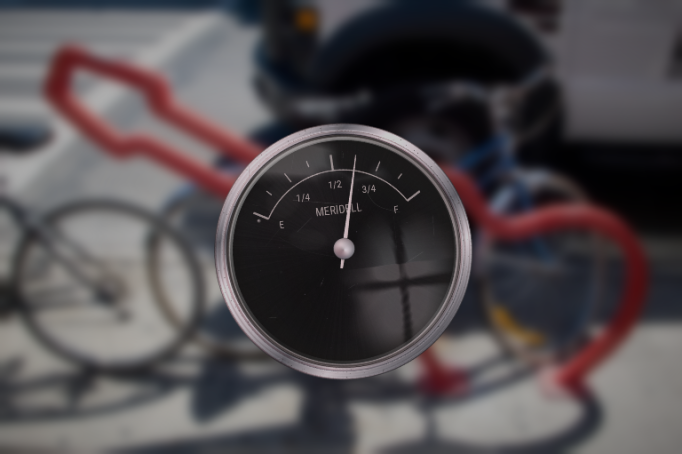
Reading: {"value": 0.625}
